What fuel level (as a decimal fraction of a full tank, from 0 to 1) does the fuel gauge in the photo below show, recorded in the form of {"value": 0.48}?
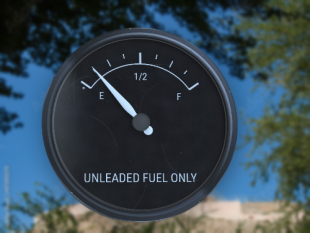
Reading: {"value": 0.125}
